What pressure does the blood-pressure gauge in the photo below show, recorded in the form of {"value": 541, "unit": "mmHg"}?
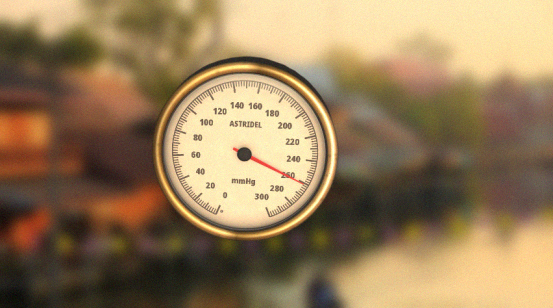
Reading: {"value": 260, "unit": "mmHg"}
